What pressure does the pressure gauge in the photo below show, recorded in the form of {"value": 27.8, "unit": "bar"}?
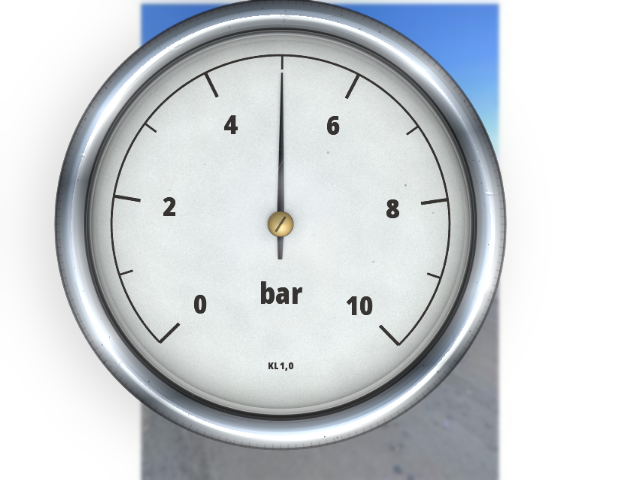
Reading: {"value": 5, "unit": "bar"}
